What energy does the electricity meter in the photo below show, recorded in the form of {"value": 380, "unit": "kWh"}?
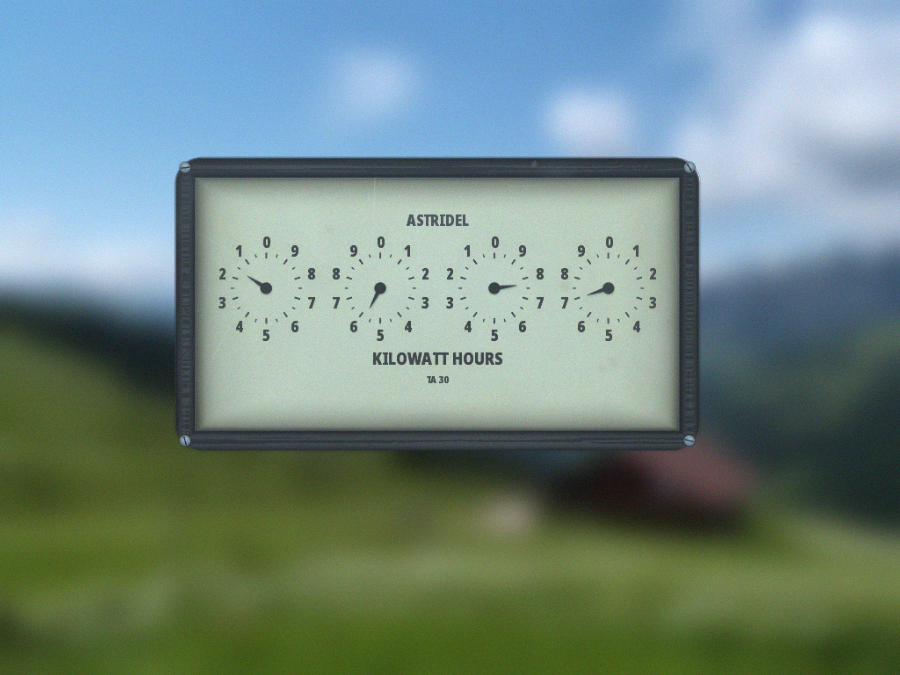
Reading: {"value": 1577, "unit": "kWh"}
